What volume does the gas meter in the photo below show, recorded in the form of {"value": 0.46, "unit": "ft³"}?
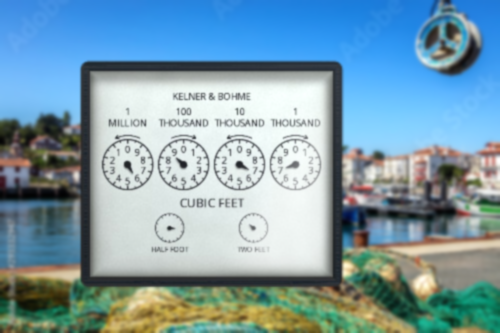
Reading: {"value": 586700, "unit": "ft³"}
